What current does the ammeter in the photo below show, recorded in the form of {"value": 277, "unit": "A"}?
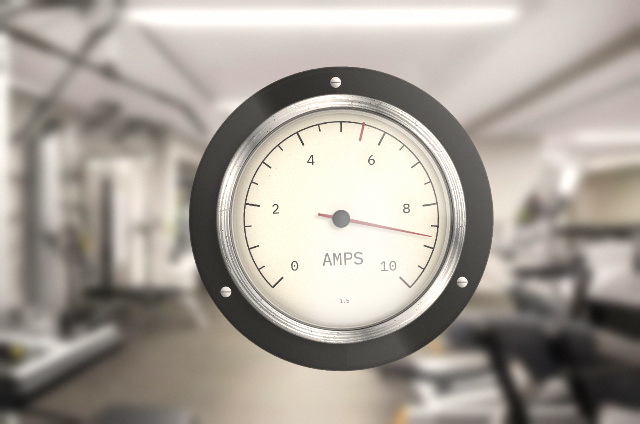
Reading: {"value": 8.75, "unit": "A"}
